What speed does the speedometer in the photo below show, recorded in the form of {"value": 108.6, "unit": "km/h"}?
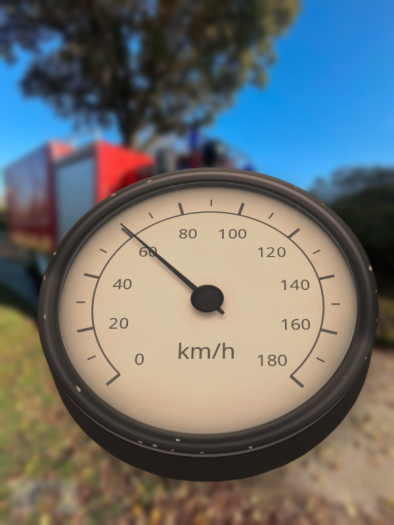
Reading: {"value": 60, "unit": "km/h"}
